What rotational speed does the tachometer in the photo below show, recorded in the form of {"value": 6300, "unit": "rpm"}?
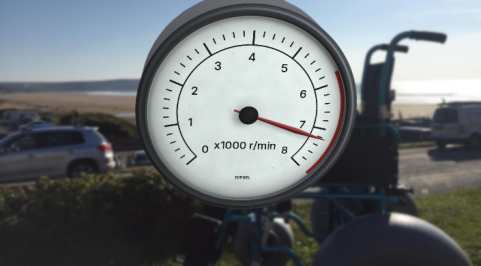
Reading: {"value": 7200, "unit": "rpm"}
